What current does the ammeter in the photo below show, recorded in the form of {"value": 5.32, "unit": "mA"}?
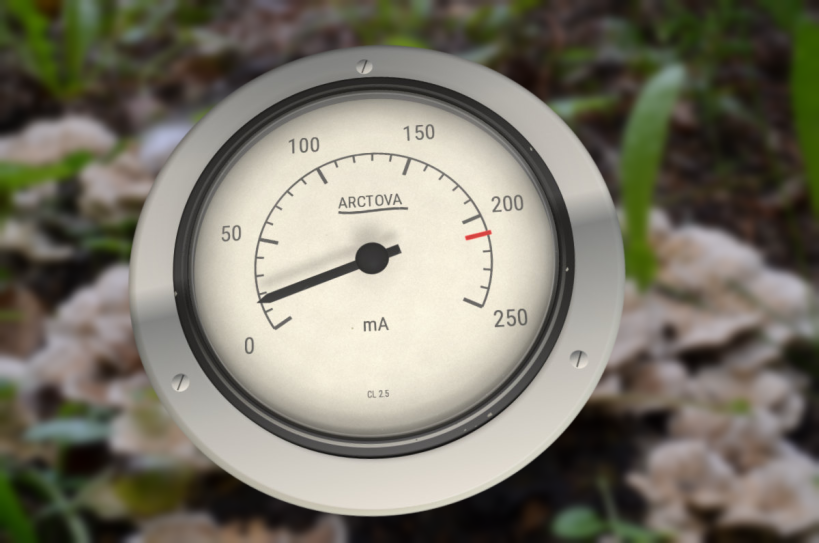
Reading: {"value": 15, "unit": "mA"}
